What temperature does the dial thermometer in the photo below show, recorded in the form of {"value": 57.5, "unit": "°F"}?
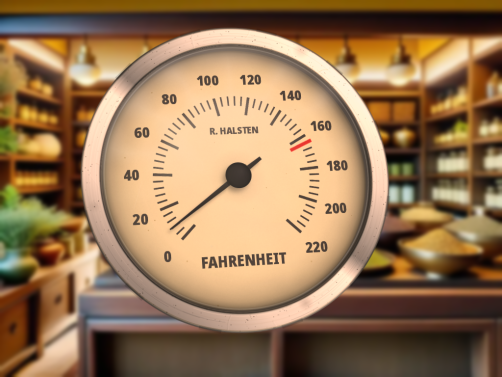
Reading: {"value": 8, "unit": "°F"}
